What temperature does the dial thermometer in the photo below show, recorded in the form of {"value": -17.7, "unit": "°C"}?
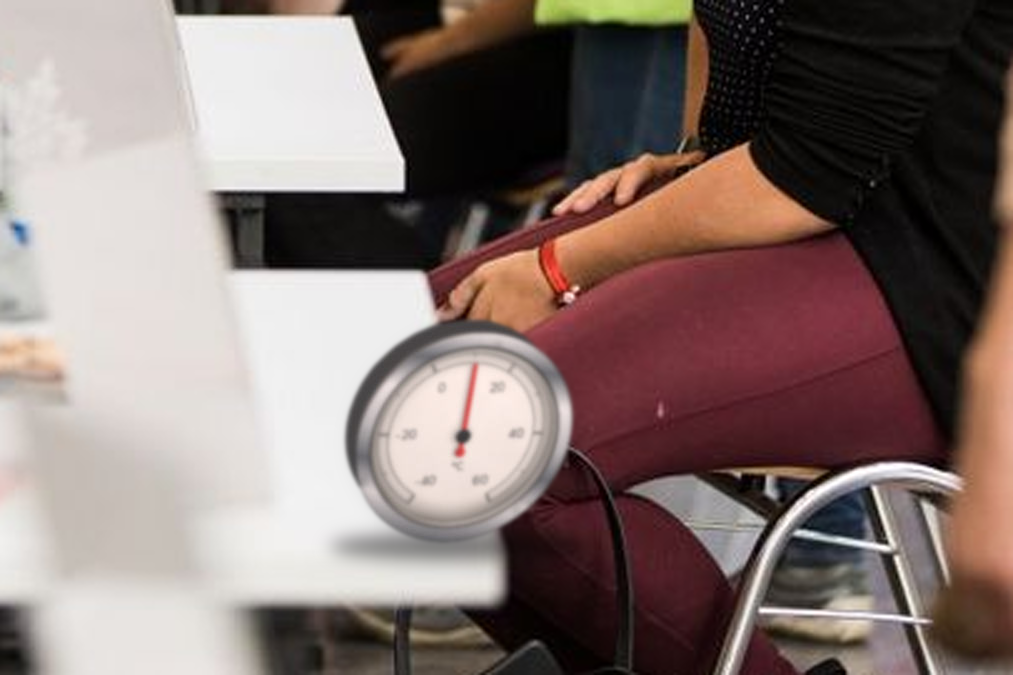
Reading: {"value": 10, "unit": "°C"}
